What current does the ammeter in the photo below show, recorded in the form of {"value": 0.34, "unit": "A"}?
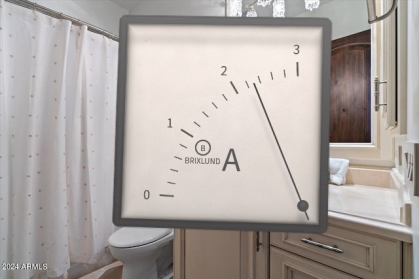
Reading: {"value": 2.3, "unit": "A"}
